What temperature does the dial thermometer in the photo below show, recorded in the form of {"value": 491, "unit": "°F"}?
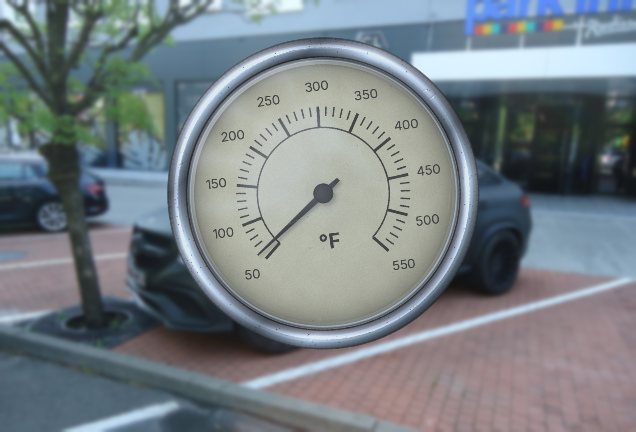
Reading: {"value": 60, "unit": "°F"}
